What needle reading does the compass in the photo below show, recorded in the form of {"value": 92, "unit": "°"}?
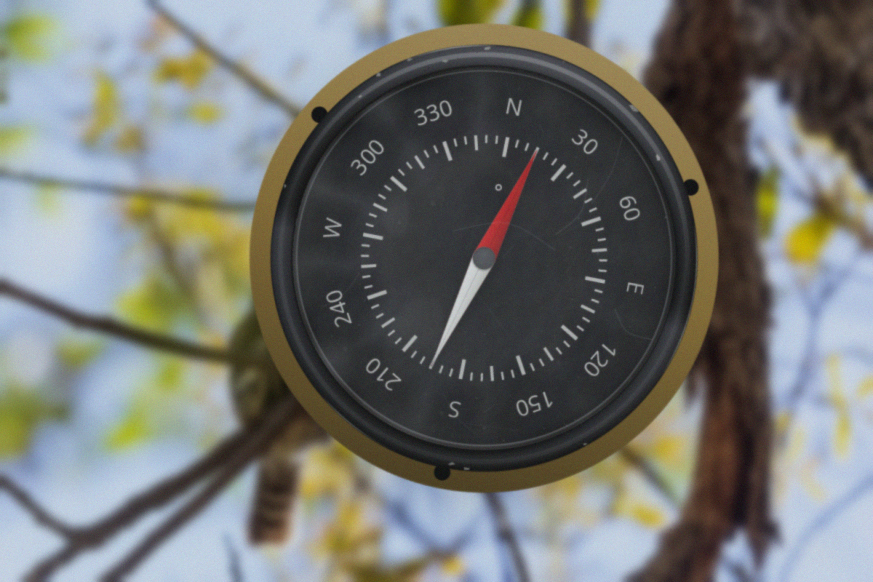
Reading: {"value": 15, "unit": "°"}
